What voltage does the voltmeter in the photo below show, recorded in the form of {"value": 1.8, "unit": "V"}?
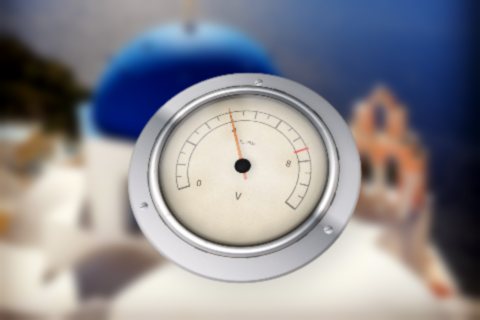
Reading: {"value": 4, "unit": "V"}
